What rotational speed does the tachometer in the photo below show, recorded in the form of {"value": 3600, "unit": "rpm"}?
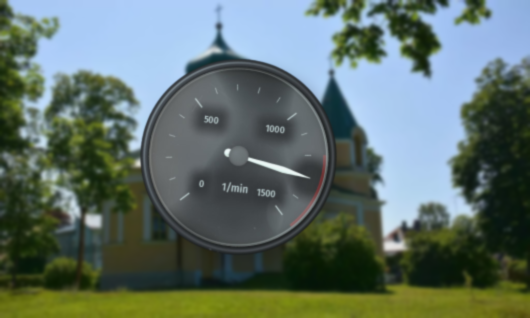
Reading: {"value": 1300, "unit": "rpm"}
